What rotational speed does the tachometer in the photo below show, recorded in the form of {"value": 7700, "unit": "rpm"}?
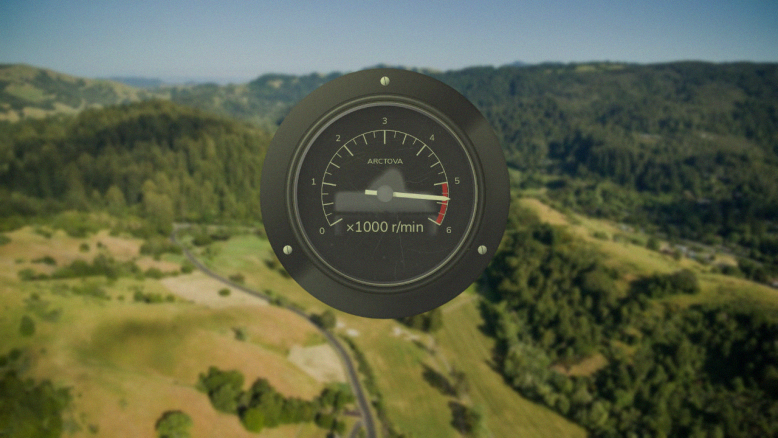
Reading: {"value": 5375, "unit": "rpm"}
